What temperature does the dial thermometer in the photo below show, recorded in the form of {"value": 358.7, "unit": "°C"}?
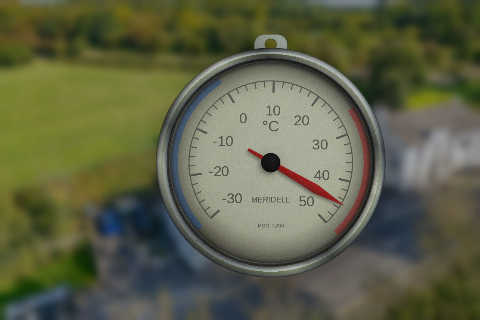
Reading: {"value": 45, "unit": "°C"}
